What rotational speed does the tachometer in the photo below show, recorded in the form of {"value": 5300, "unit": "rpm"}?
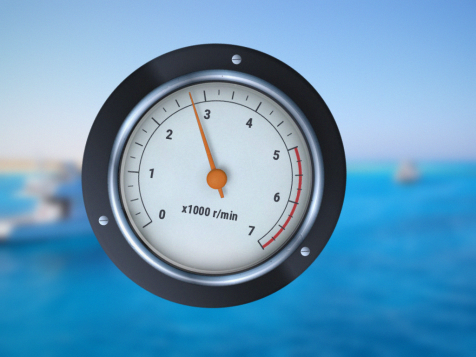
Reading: {"value": 2750, "unit": "rpm"}
